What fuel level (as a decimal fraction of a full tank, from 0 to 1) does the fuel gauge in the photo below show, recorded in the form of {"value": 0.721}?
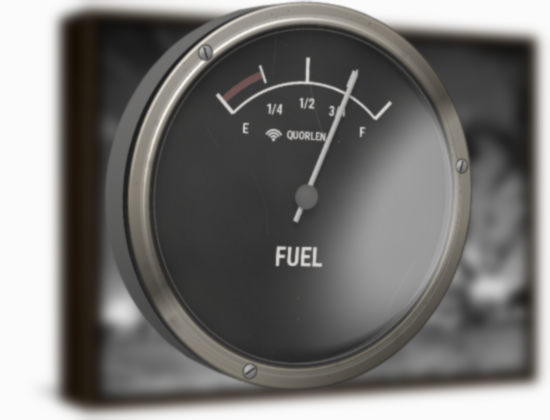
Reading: {"value": 0.75}
